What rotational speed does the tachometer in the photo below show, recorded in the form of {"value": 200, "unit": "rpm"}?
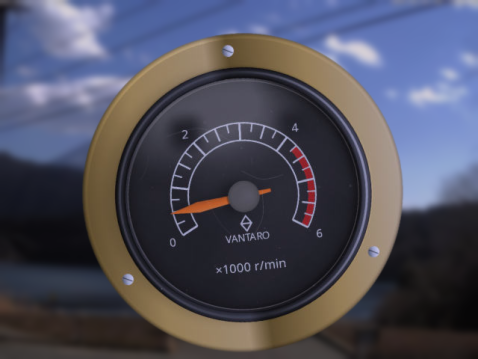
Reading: {"value": 500, "unit": "rpm"}
